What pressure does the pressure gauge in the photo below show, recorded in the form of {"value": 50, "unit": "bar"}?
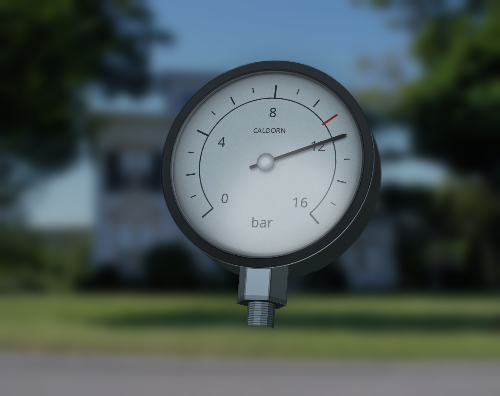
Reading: {"value": 12, "unit": "bar"}
